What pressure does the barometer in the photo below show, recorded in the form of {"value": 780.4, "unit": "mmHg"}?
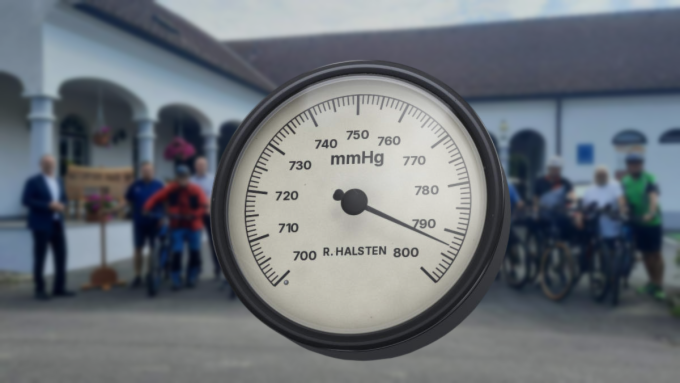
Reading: {"value": 793, "unit": "mmHg"}
